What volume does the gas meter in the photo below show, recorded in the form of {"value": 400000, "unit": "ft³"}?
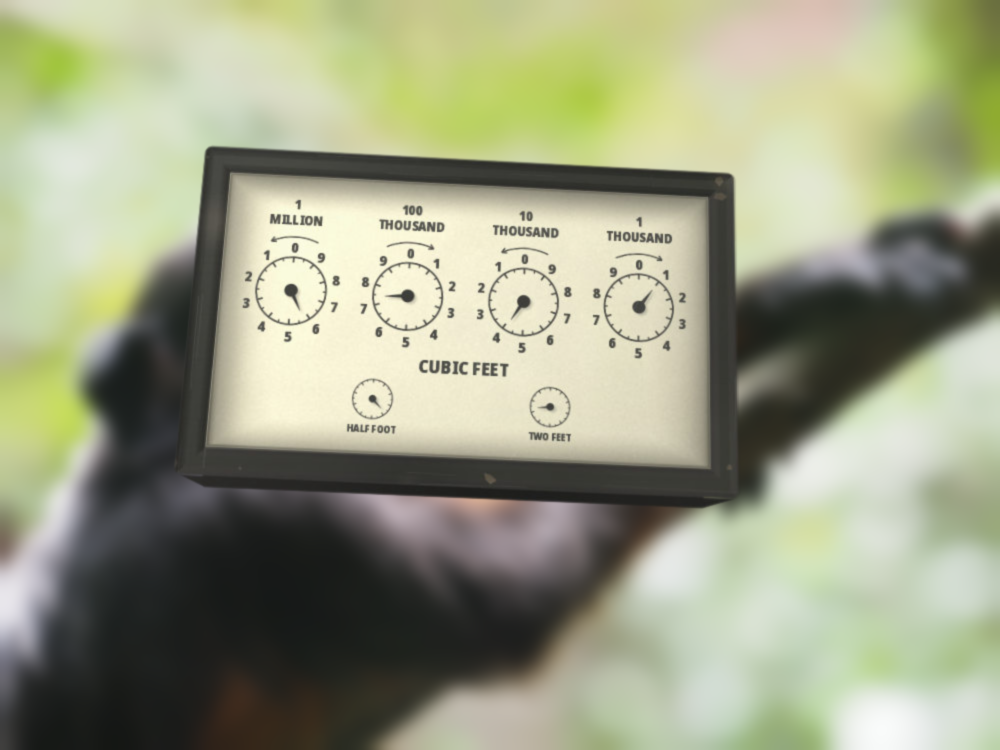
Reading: {"value": 574100, "unit": "ft³"}
